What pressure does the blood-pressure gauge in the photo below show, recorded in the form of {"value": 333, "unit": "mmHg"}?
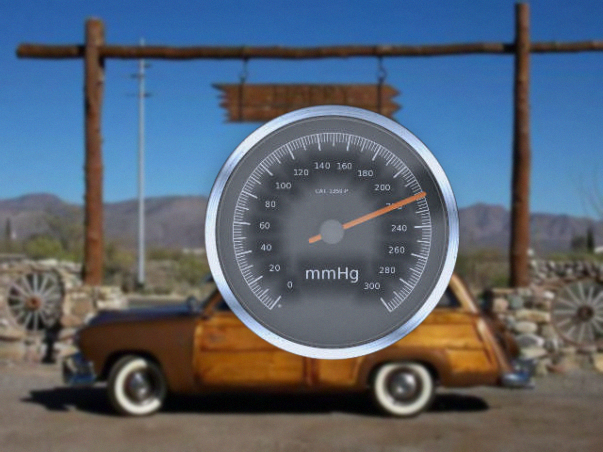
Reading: {"value": 220, "unit": "mmHg"}
